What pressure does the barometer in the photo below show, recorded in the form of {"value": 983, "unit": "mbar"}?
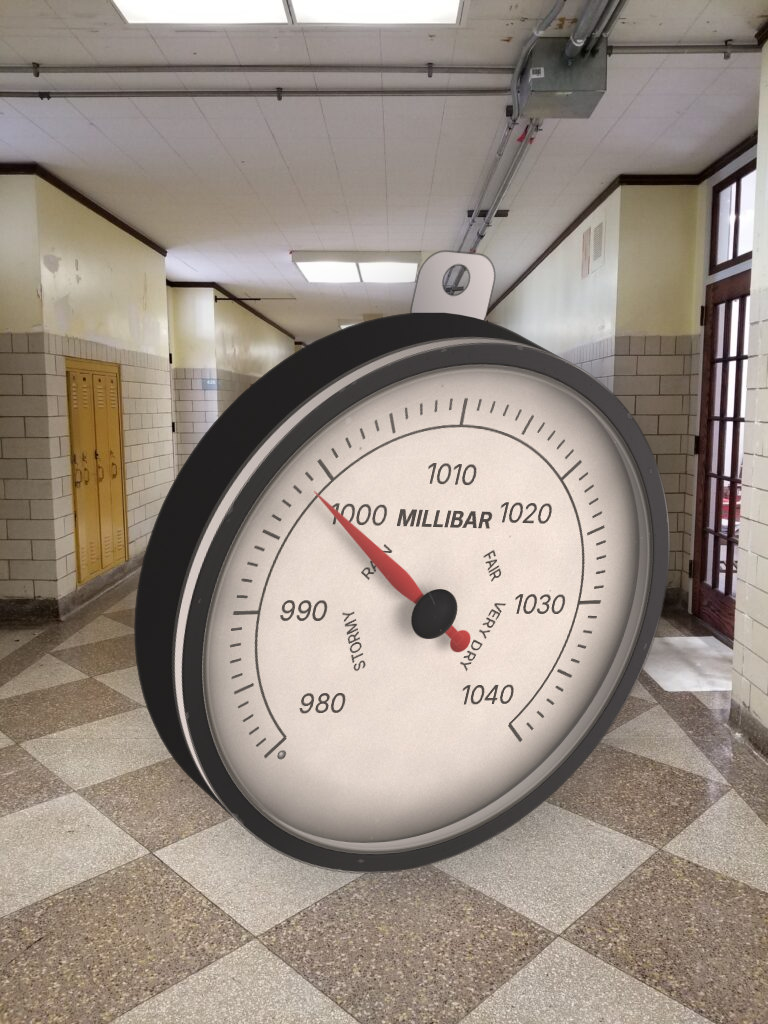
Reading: {"value": 998.5, "unit": "mbar"}
